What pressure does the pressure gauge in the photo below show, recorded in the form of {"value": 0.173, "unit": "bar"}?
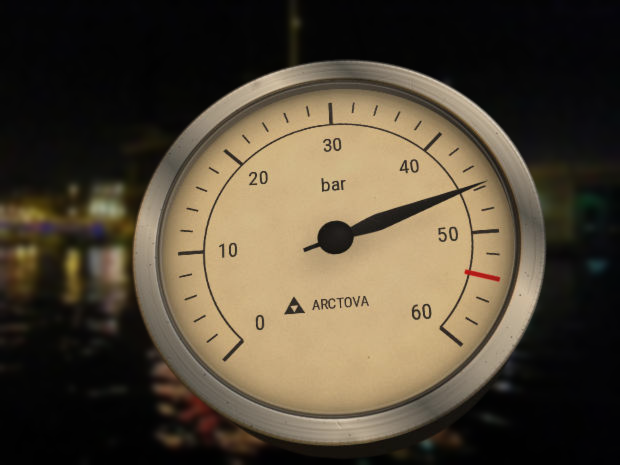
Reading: {"value": 46, "unit": "bar"}
